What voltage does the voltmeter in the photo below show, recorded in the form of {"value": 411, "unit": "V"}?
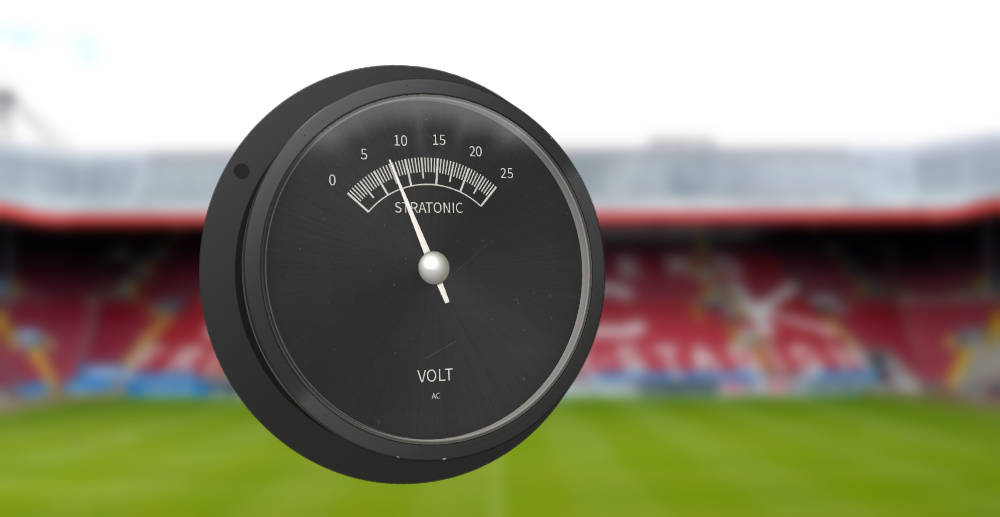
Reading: {"value": 7.5, "unit": "V"}
